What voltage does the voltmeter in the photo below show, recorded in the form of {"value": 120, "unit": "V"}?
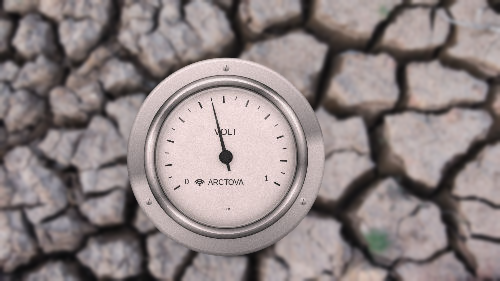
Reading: {"value": 0.45, "unit": "V"}
